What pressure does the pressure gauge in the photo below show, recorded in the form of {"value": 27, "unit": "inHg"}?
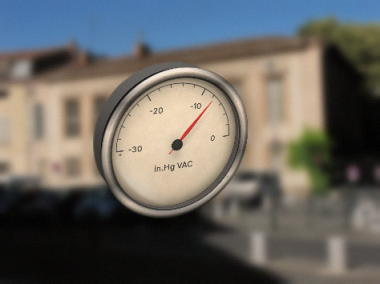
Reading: {"value": -8, "unit": "inHg"}
